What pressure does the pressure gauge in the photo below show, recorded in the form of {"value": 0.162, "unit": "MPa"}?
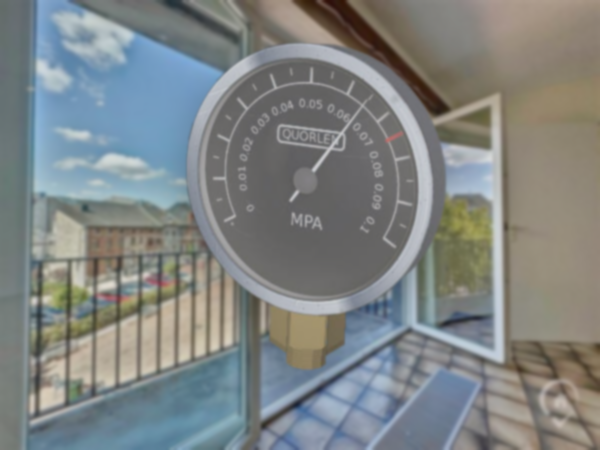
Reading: {"value": 0.065, "unit": "MPa"}
